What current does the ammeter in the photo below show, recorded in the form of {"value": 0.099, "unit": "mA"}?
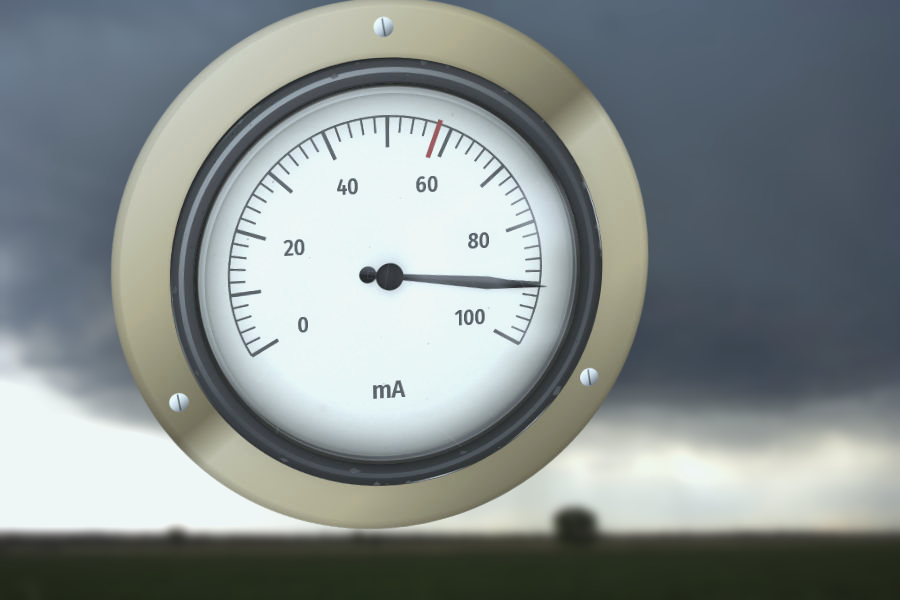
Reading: {"value": 90, "unit": "mA"}
